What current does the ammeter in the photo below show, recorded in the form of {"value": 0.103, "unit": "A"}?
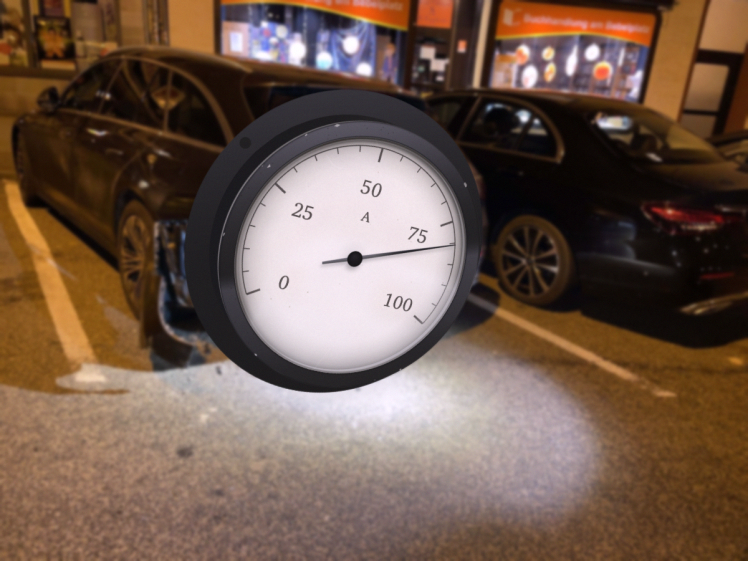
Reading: {"value": 80, "unit": "A"}
